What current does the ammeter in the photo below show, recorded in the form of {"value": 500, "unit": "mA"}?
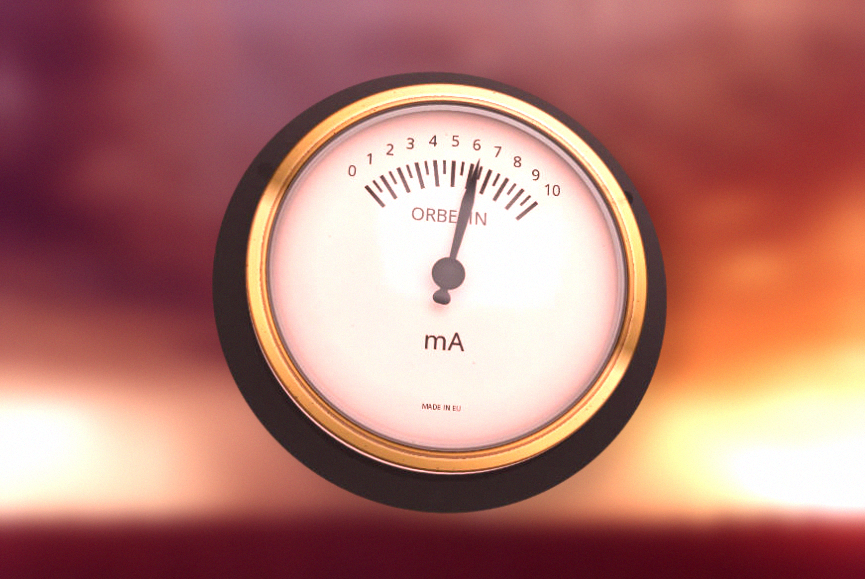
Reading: {"value": 6.25, "unit": "mA"}
